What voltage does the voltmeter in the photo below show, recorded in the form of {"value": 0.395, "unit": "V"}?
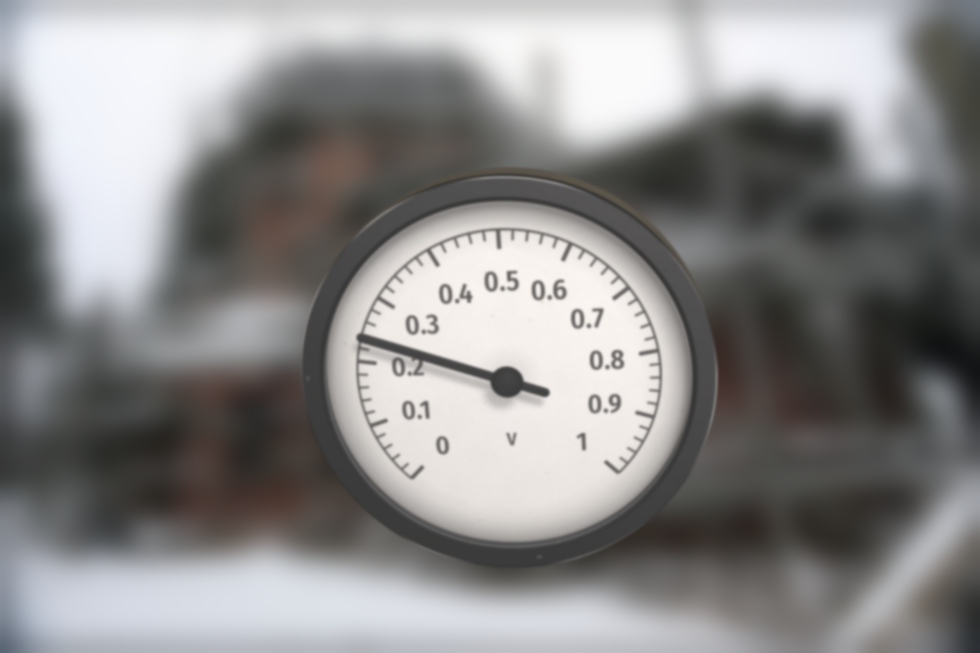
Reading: {"value": 0.24, "unit": "V"}
